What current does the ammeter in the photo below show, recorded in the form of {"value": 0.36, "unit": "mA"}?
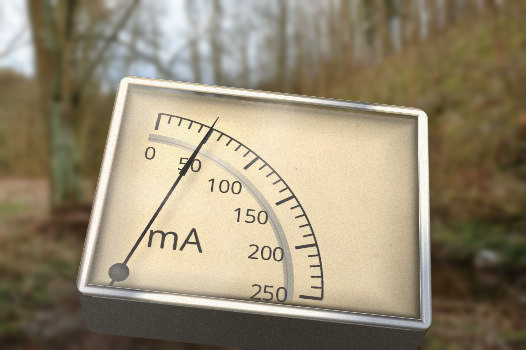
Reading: {"value": 50, "unit": "mA"}
